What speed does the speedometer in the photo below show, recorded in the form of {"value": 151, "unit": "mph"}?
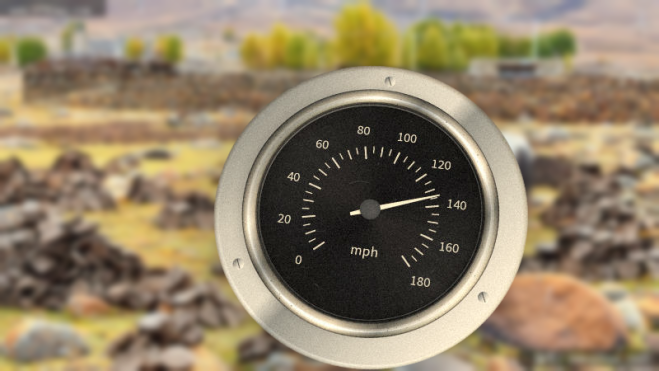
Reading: {"value": 135, "unit": "mph"}
